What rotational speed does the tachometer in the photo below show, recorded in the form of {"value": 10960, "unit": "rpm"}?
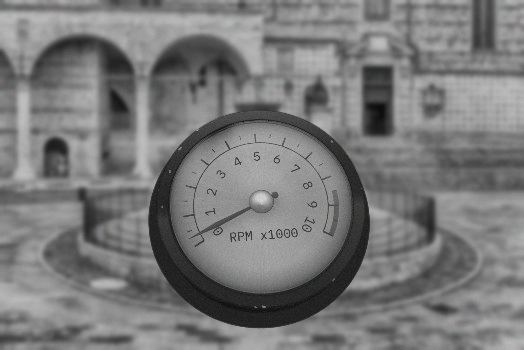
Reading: {"value": 250, "unit": "rpm"}
